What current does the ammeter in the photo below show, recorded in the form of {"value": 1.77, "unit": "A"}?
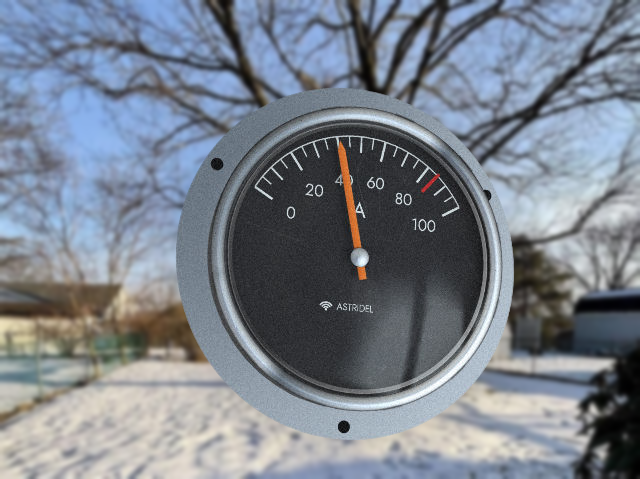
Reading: {"value": 40, "unit": "A"}
